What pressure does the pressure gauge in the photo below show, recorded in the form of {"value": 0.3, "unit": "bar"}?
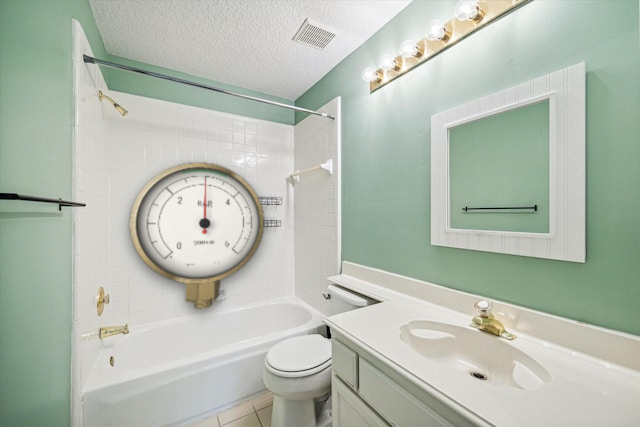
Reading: {"value": 3, "unit": "bar"}
